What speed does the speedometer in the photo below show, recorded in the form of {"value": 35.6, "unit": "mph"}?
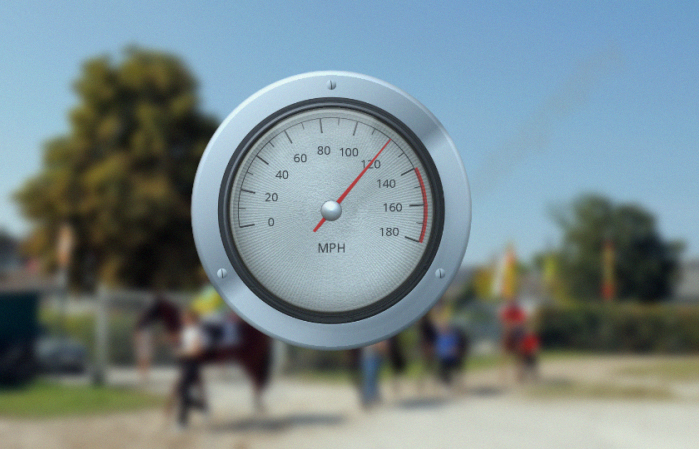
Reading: {"value": 120, "unit": "mph"}
